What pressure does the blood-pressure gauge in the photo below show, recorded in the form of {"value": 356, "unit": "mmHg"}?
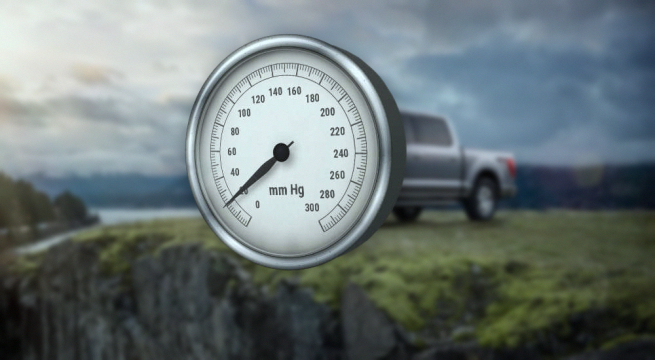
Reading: {"value": 20, "unit": "mmHg"}
